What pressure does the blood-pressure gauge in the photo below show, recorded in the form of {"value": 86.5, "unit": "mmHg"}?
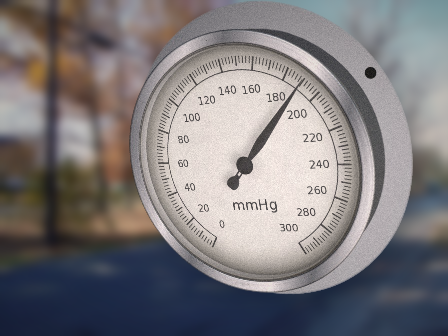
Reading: {"value": 190, "unit": "mmHg"}
